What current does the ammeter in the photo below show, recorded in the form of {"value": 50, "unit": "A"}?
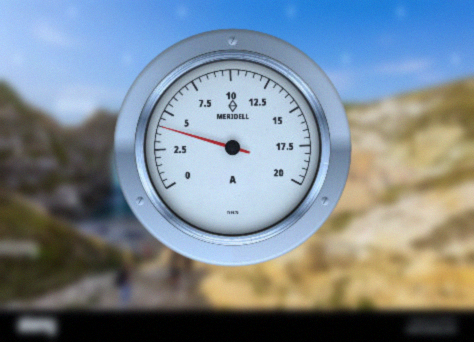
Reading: {"value": 4, "unit": "A"}
